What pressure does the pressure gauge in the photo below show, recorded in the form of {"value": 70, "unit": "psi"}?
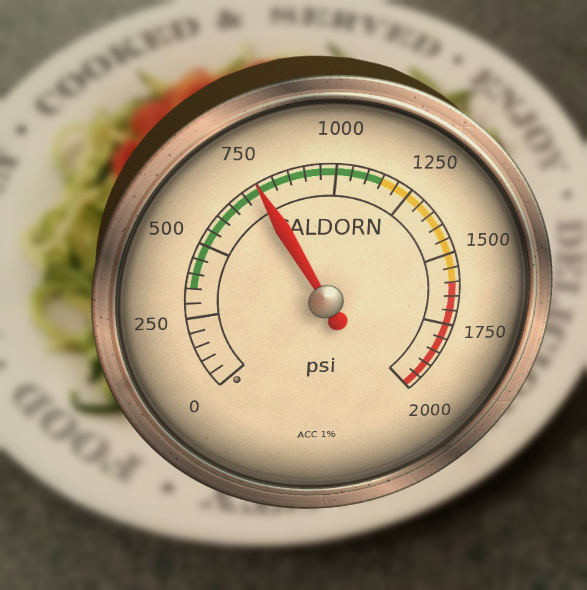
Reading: {"value": 750, "unit": "psi"}
